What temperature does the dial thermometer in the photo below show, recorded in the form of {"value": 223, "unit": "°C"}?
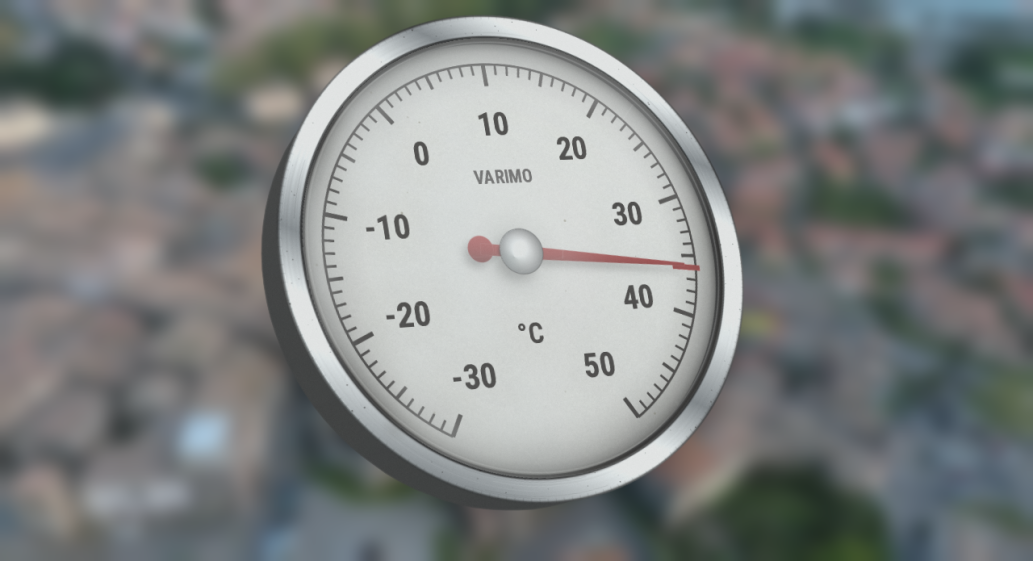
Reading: {"value": 36, "unit": "°C"}
